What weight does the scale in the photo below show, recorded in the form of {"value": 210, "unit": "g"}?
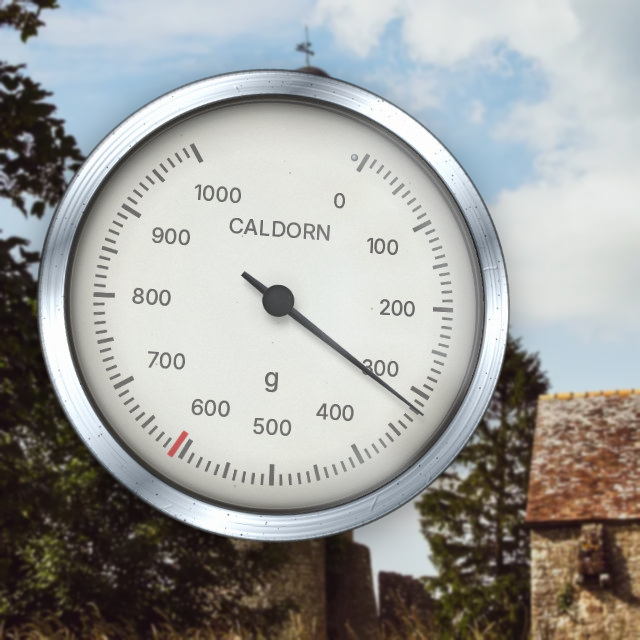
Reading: {"value": 320, "unit": "g"}
